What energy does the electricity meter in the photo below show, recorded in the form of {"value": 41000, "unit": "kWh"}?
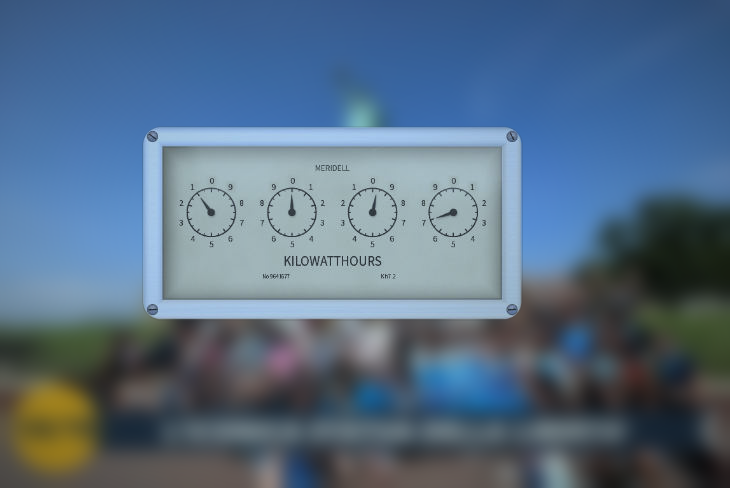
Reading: {"value": 997, "unit": "kWh"}
